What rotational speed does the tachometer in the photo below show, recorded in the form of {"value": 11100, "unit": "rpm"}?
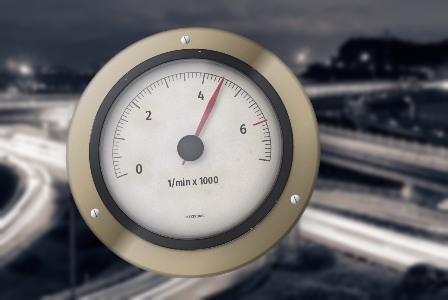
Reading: {"value": 4500, "unit": "rpm"}
